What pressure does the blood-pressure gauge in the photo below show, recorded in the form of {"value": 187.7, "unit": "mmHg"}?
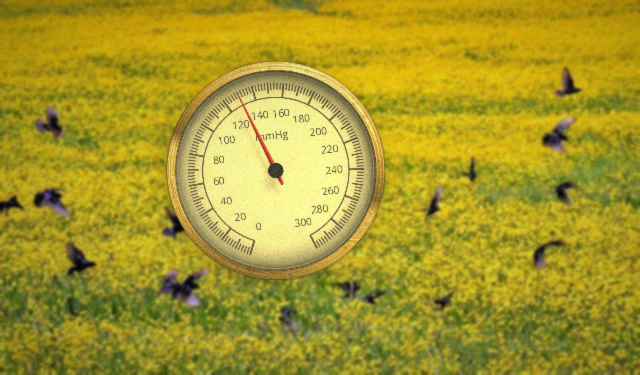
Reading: {"value": 130, "unit": "mmHg"}
